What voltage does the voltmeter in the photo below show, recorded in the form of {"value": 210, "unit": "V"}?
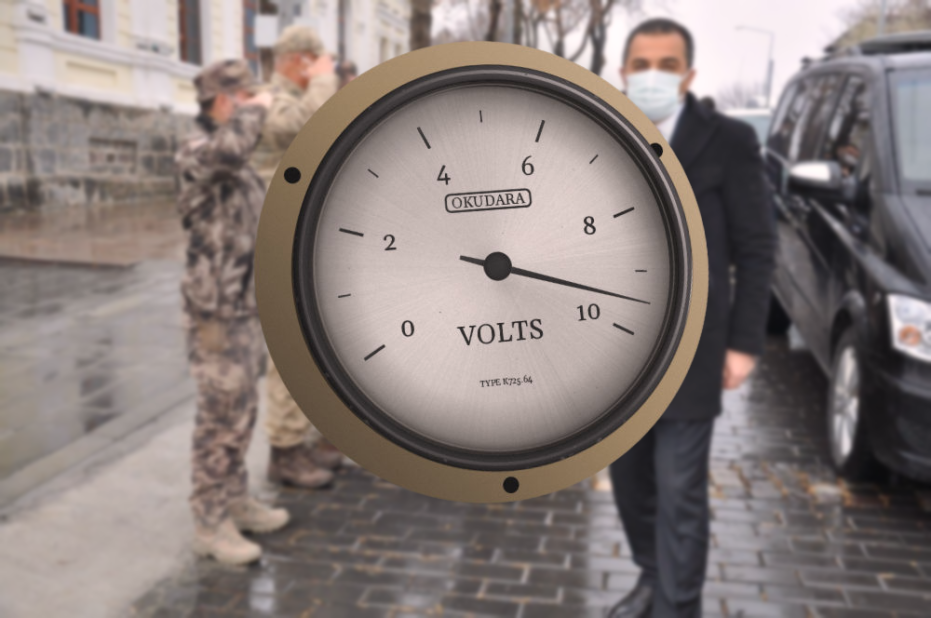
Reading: {"value": 9.5, "unit": "V"}
